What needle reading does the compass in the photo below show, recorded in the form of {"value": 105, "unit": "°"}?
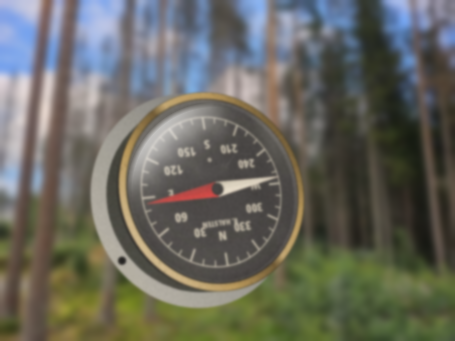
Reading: {"value": 85, "unit": "°"}
